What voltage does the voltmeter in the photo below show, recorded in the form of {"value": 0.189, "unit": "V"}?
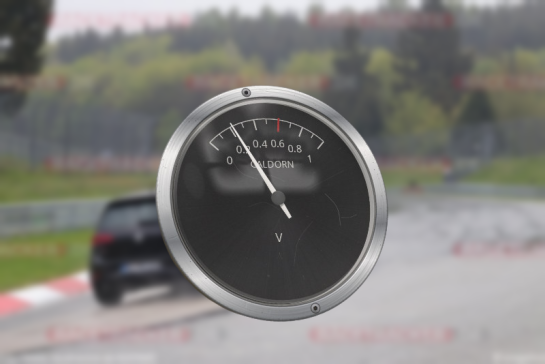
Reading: {"value": 0.2, "unit": "V"}
